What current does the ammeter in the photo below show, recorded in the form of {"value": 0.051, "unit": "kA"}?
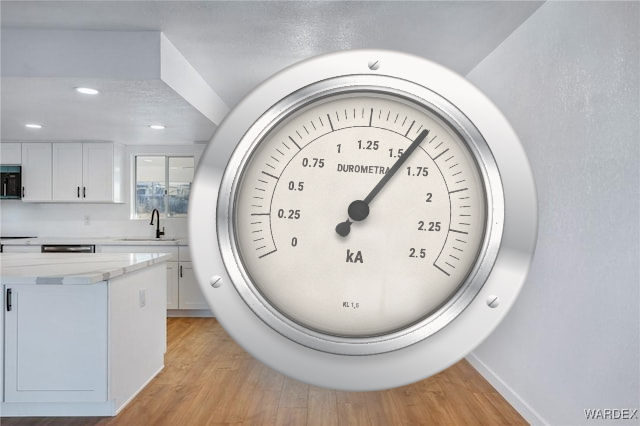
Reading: {"value": 1.6, "unit": "kA"}
